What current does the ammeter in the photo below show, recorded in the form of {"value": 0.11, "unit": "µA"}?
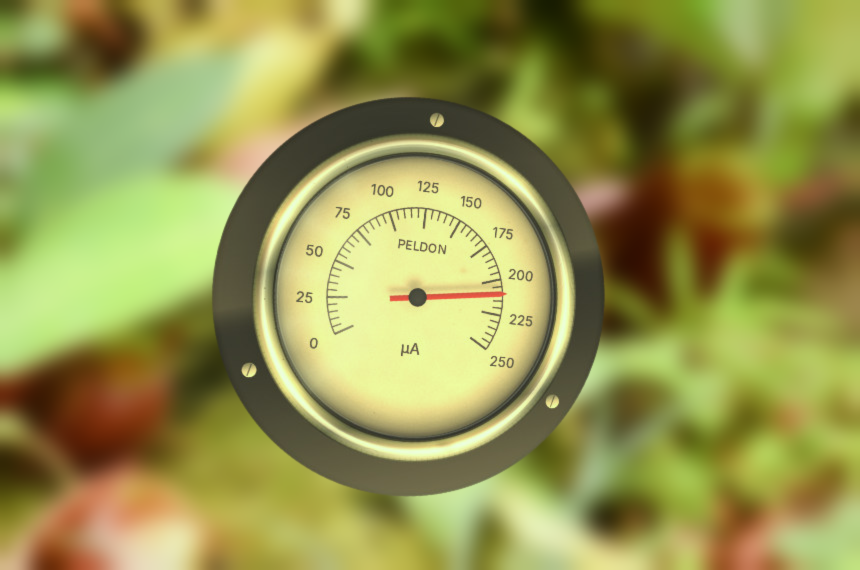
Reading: {"value": 210, "unit": "µA"}
